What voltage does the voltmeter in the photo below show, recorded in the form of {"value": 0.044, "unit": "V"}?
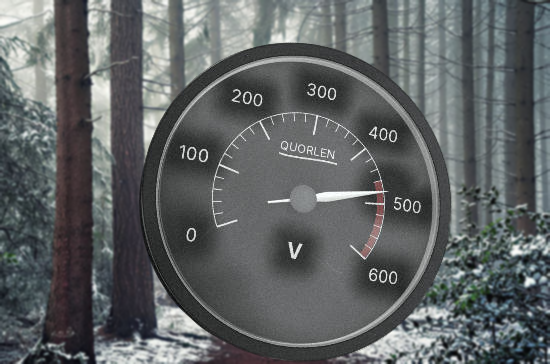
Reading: {"value": 480, "unit": "V"}
